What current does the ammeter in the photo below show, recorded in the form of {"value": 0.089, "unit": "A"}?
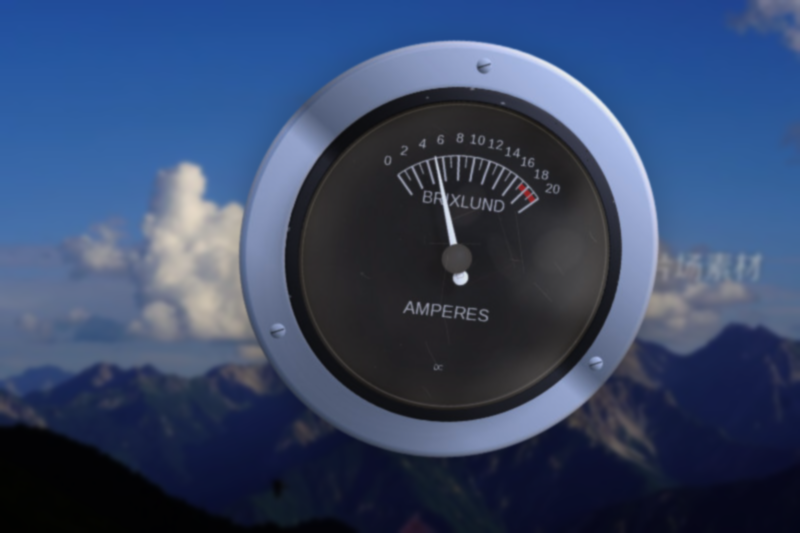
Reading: {"value": 5, "unit": "A"}
